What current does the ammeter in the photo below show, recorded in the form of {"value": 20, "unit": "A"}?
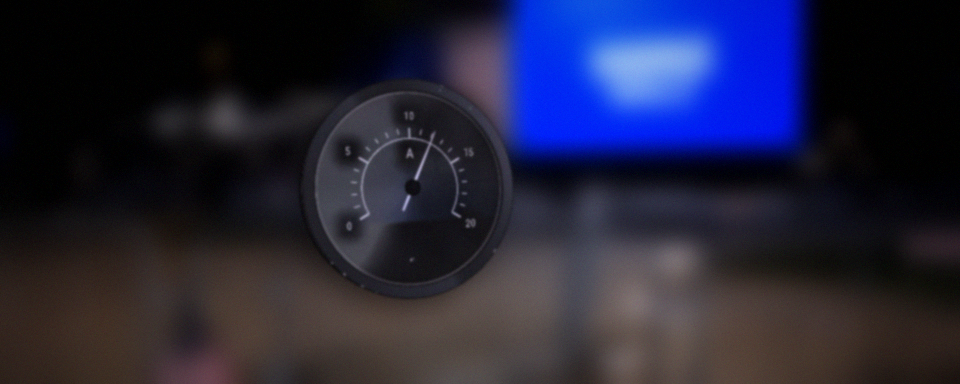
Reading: {"value": 12, "unit": "A"}
